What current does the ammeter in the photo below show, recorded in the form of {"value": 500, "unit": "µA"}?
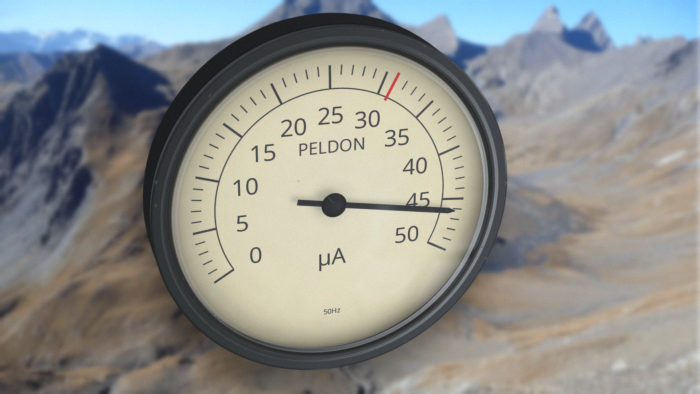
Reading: {"value": 46, "unit": "µA"}
